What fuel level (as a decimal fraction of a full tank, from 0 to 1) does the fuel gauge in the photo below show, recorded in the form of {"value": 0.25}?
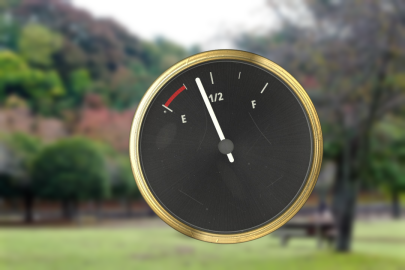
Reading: {"value": 0.375}
